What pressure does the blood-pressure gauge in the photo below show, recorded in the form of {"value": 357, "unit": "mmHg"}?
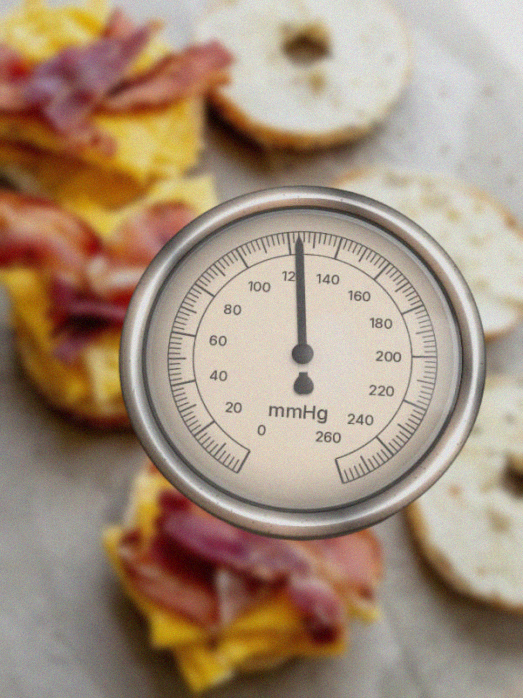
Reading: {"value": 124, "unit": "mmHg"}
